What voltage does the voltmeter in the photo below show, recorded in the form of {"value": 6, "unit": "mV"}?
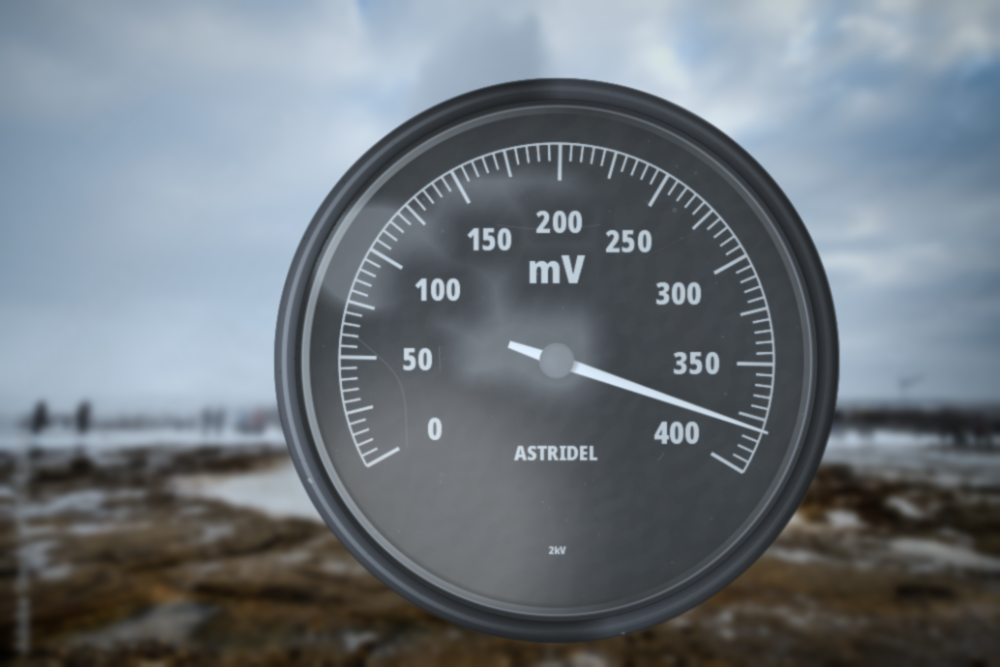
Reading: {"value": 380, "unit": "mV"}
